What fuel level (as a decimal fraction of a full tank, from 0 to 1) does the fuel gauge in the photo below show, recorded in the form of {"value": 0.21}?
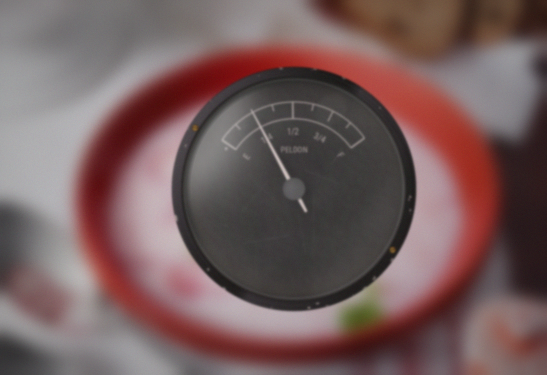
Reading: {"value": 0.25}
